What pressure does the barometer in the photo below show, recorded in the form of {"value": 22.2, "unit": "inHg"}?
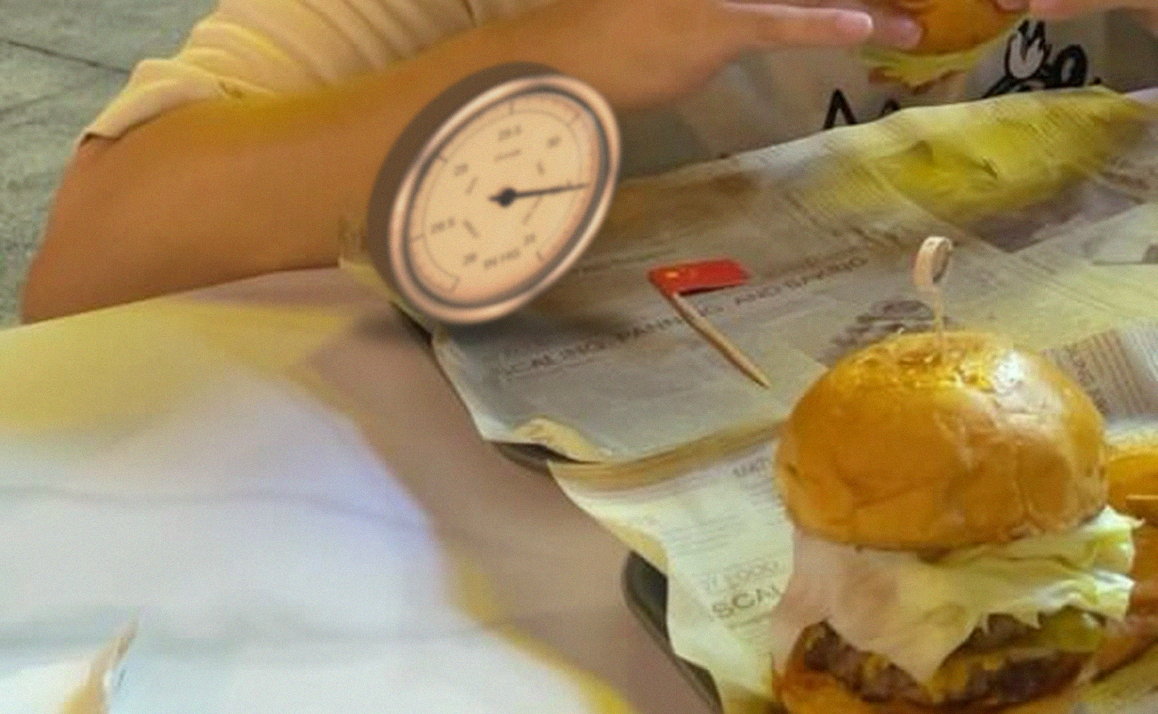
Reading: {"value": 30.5, "unit": "inHg"}
